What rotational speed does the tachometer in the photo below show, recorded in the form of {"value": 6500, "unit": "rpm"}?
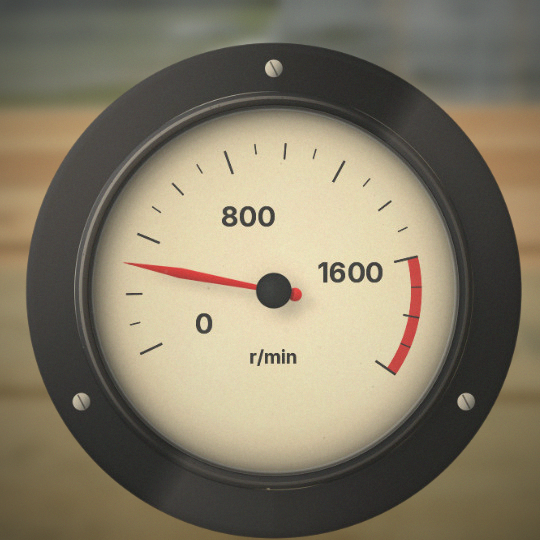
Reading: {"value": 300, "unit": "rpm"}
